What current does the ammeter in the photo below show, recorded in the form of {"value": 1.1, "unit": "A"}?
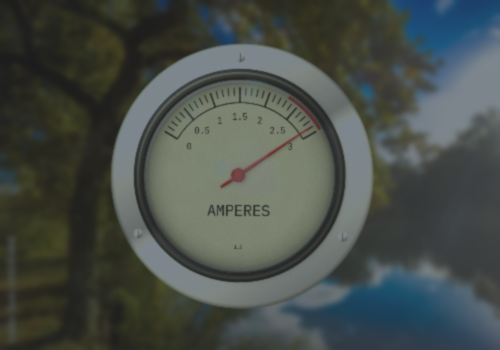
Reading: {"value": 2.9, "unit": "A"}
